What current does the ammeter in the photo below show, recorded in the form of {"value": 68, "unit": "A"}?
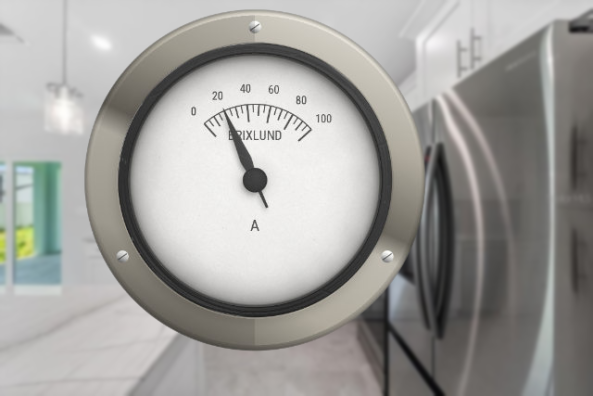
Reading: {"value": 20, "unit": "A"}
